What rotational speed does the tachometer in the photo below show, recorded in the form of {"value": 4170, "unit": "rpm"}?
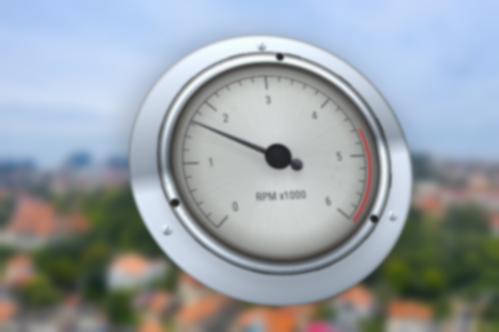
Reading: {"value": 1600, "unit": "rpm"}
